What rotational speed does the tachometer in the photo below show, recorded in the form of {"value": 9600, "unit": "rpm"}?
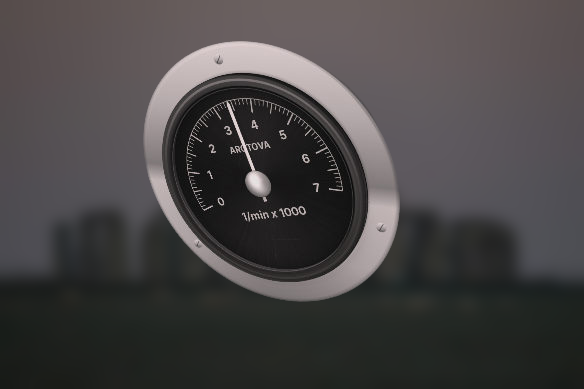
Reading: {"value": 3500, "unit": "rpm"}
